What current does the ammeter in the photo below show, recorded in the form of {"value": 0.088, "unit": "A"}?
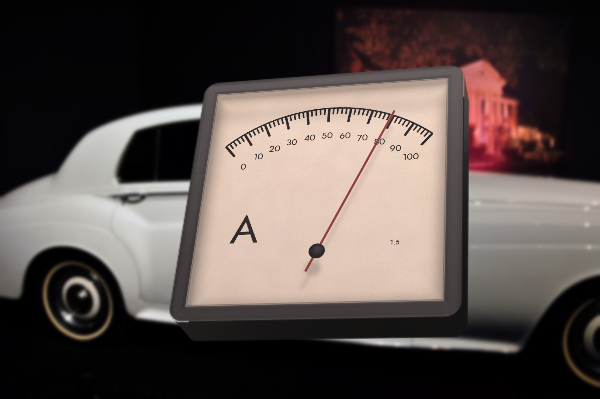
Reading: {"value": 80, "unit": "A"}
